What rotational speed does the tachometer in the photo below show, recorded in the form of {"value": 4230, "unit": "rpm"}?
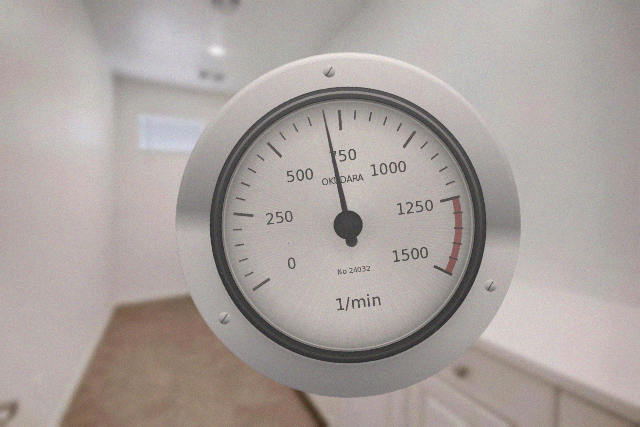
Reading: {"value": 700, "unit": "rpm"}
